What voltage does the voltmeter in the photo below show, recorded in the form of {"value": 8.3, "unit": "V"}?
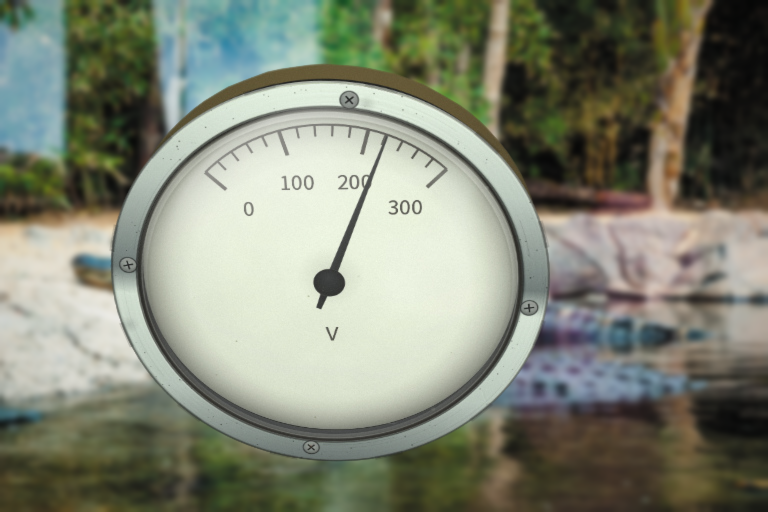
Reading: {"value": 220, "unit": "V"}
